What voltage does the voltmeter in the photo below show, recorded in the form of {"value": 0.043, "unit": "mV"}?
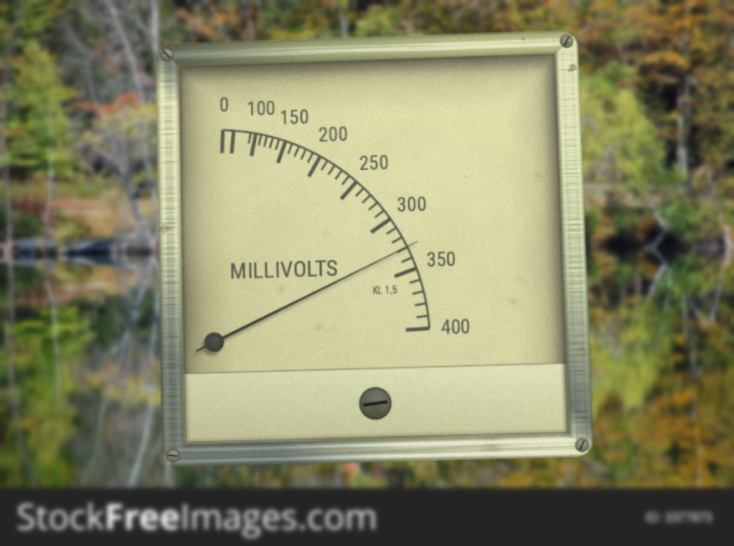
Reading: {"value": 330, "unit": "mV"}
